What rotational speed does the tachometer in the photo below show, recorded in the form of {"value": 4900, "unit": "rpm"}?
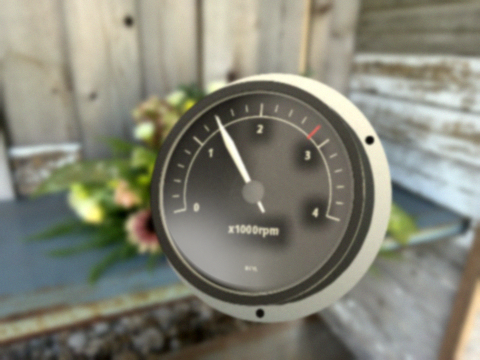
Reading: {"value": 1400, "unit": "rpm"}
